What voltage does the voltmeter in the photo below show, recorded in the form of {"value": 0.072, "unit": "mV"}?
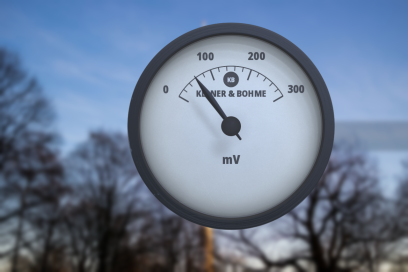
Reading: {"value": 60, "unit": "mV"}
